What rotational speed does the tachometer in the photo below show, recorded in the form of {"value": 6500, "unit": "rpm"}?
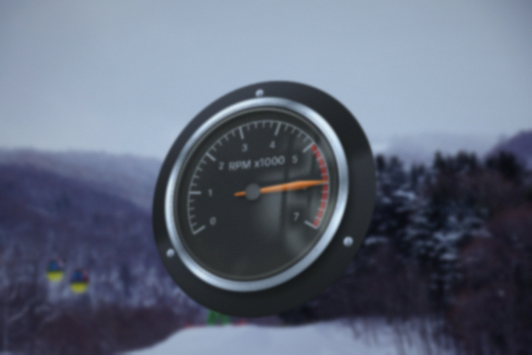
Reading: {"value": 6000, "unit": "rpm"}
